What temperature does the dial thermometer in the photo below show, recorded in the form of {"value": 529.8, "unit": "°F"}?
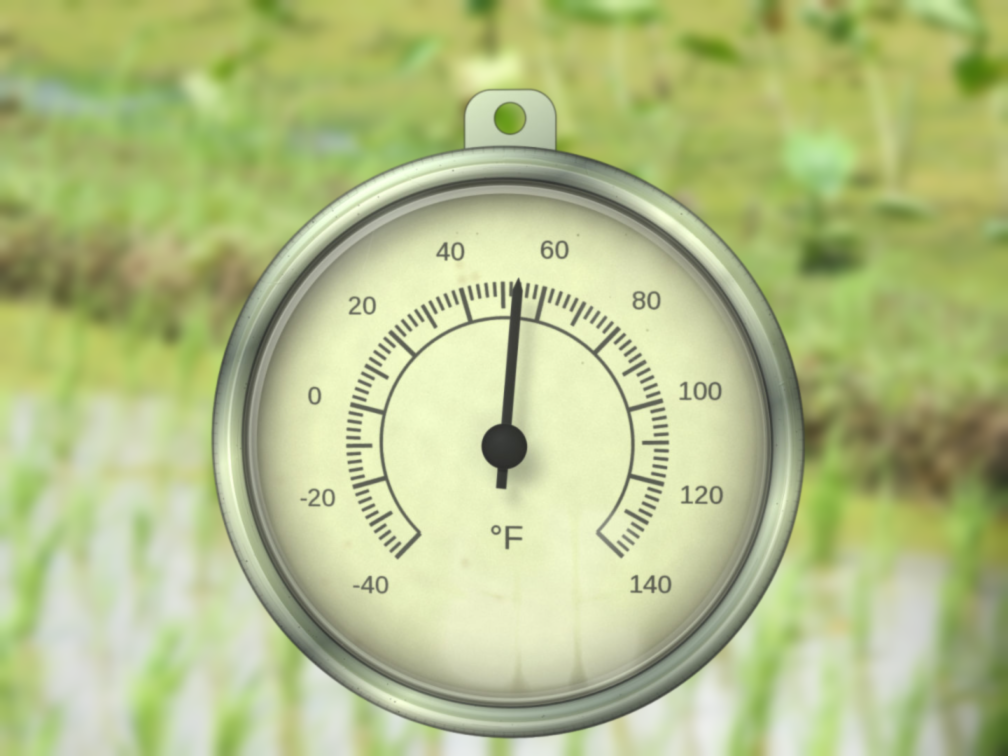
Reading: {"value": 54, "unit": "°F"}
